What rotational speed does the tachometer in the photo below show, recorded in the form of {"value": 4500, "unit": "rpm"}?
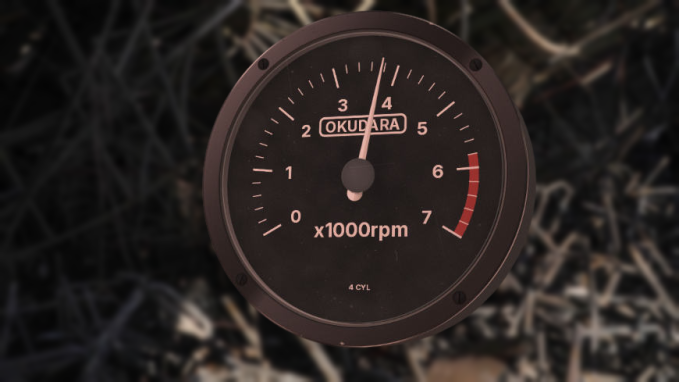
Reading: {"value": 3800, "unit": "rpm"}
